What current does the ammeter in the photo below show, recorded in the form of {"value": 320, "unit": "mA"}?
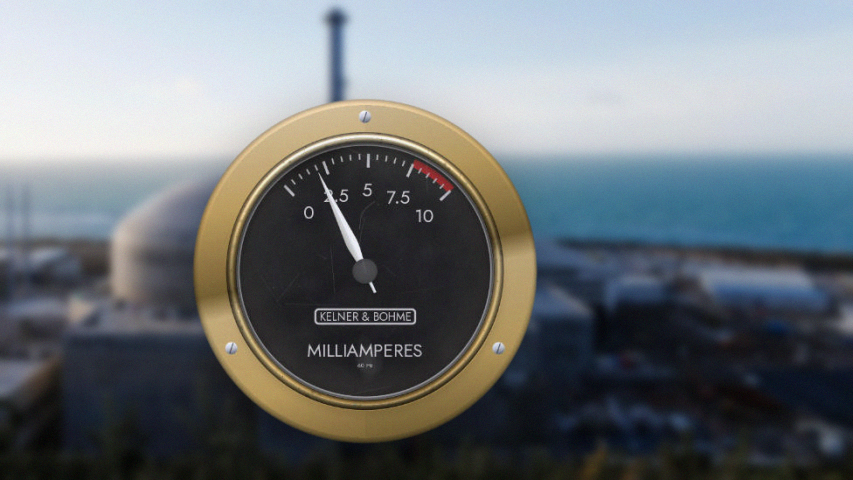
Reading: {"value": 2, "unit": "mA"}
